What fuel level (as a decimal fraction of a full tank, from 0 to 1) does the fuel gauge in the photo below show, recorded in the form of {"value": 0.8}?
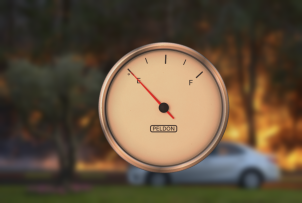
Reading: {"value": 0}
